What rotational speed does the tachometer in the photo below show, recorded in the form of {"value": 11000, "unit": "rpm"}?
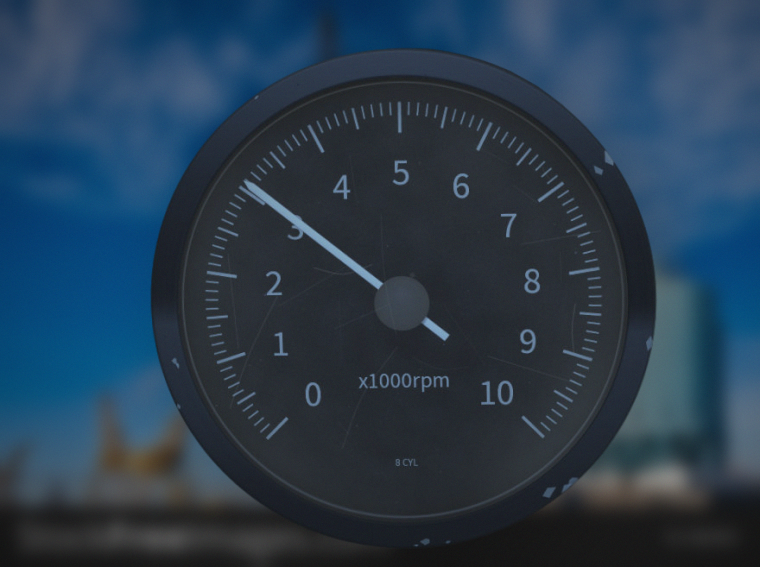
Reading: {"value": 3100, "unit": "rpm"}
